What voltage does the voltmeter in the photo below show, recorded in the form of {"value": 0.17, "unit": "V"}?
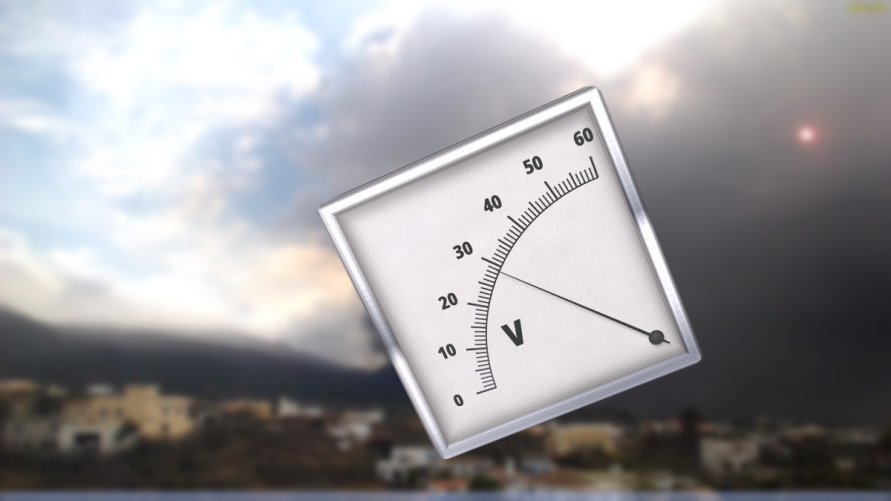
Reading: {"value": 29, "unit": "V"}
